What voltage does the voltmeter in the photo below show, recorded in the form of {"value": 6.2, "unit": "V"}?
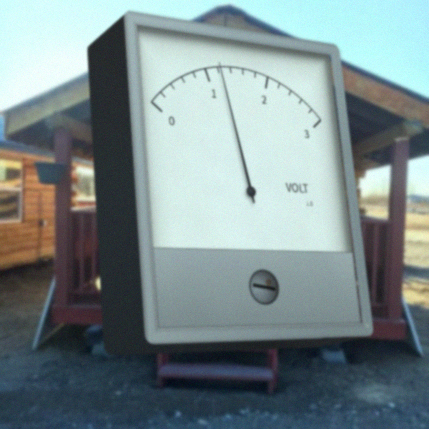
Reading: {"value": 1.2, "unit": "V"}
